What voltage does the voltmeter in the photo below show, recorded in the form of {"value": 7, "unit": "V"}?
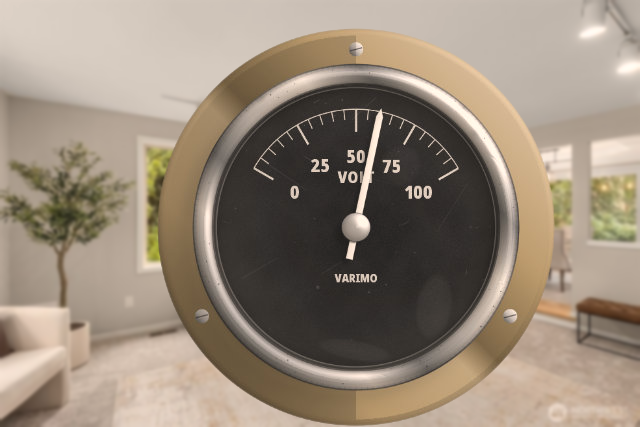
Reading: {"value": 60, "unit": "V"}
